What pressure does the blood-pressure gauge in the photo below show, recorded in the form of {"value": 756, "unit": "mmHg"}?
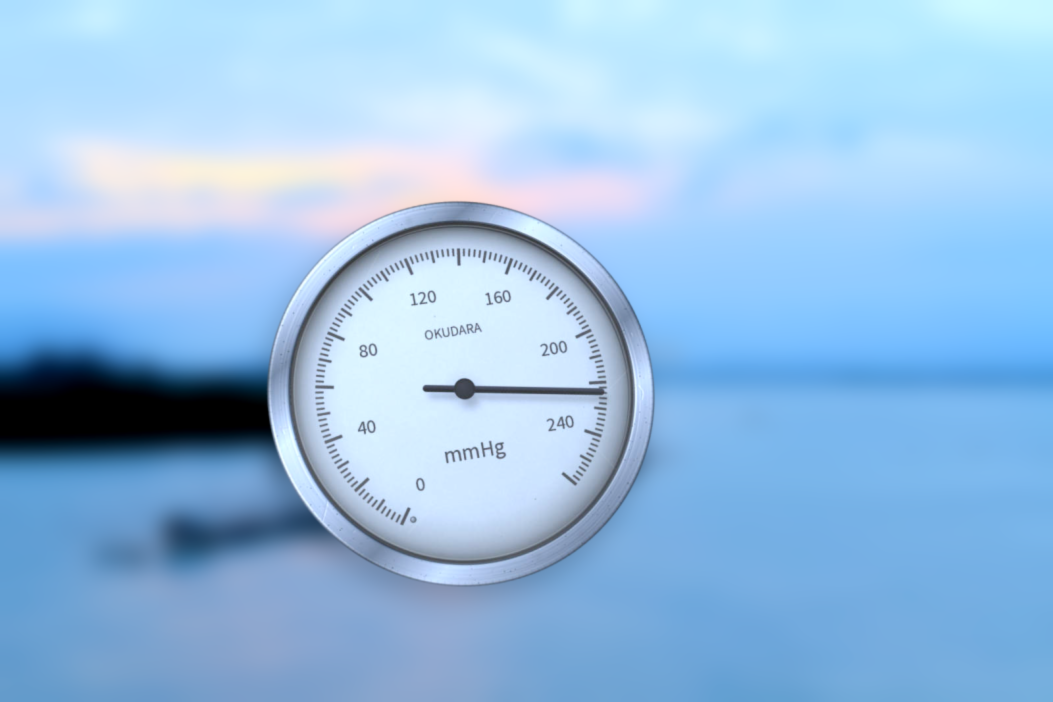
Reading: {"value": 224, "unit": "mmHg"}
